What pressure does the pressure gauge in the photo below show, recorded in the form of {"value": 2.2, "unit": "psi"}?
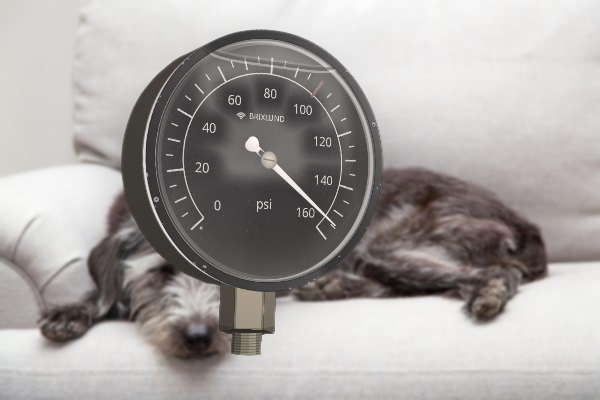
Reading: {"value": 155, "unit": "psi"}
